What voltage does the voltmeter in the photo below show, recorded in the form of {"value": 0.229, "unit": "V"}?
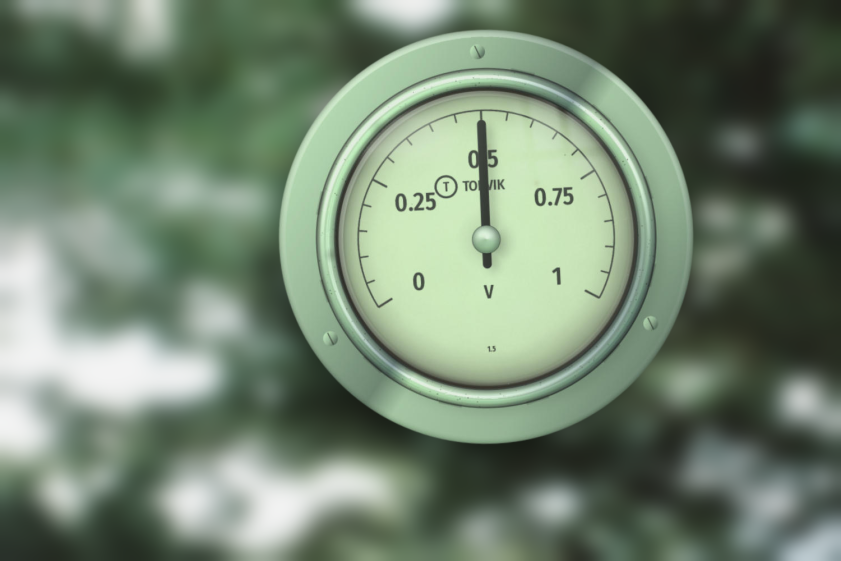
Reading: {"value": 0.5, "unit": "V"}
